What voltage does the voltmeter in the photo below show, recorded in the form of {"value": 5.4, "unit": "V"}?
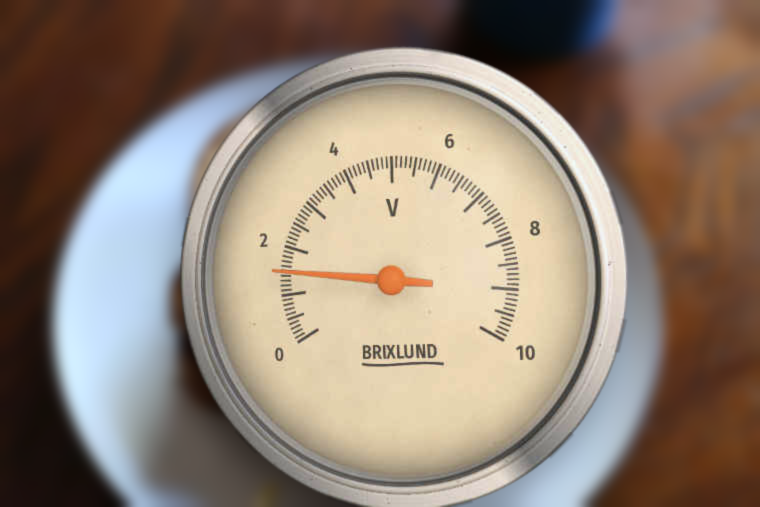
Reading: {"value": 1.5, "unit": "V"}
